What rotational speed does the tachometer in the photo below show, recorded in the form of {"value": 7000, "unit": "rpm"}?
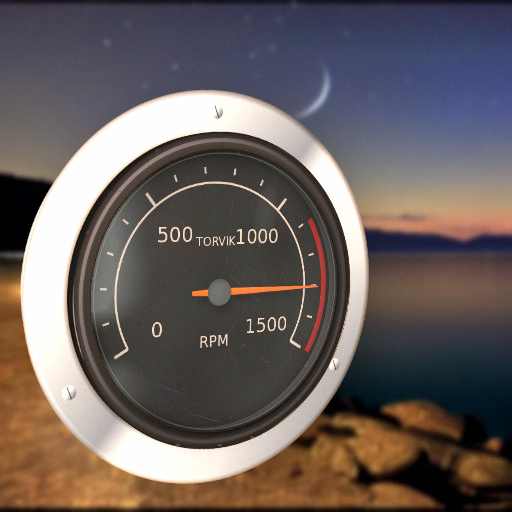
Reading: {"value": 1300, "unit": "rpm"}
